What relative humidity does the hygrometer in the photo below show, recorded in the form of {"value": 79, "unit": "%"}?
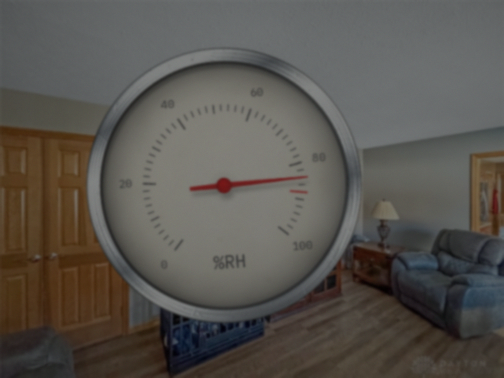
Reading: {"value": 84, "unit": "%"}
